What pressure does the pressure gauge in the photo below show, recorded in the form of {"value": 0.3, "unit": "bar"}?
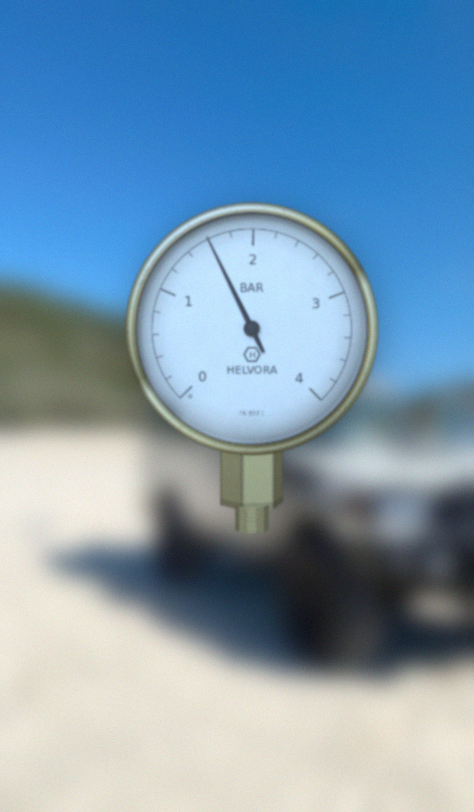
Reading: {"value": 1.6, "unit": "bar"}
